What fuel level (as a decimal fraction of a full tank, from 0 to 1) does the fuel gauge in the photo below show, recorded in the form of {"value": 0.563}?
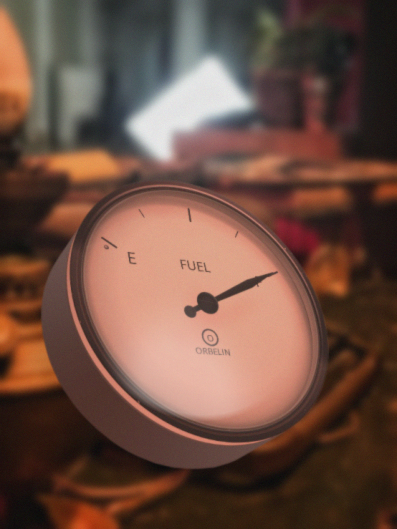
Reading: {"value": 1}
